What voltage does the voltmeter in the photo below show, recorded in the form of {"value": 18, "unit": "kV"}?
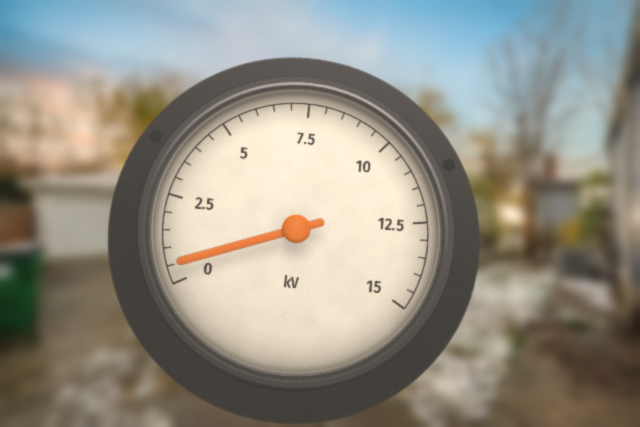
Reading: {"value": 0.5, "unit": "kV"}
